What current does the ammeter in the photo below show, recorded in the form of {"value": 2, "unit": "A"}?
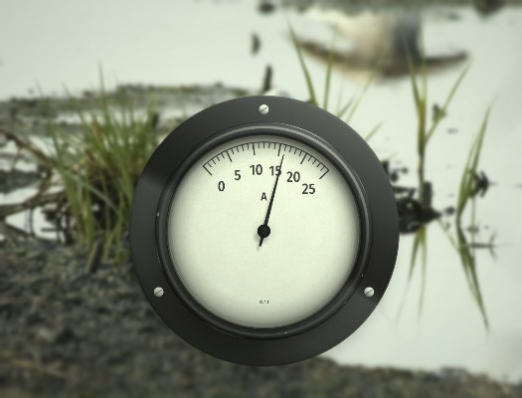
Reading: {"value": 16, "unit": "A"}
